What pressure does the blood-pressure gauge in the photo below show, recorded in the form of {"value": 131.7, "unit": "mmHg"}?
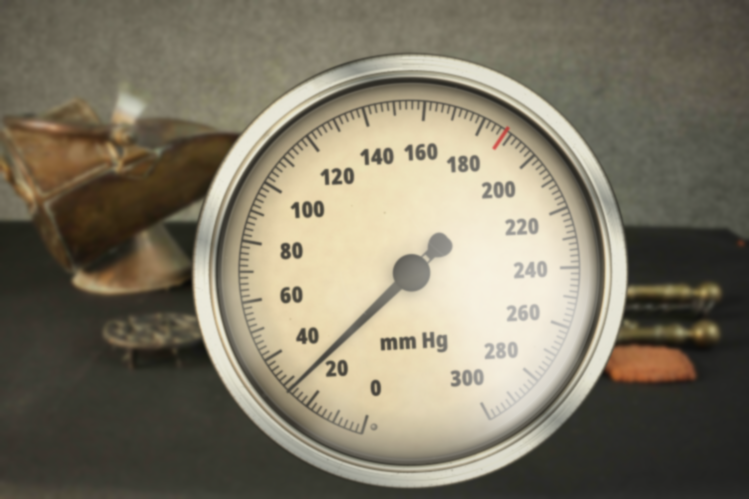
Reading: {"value": 28, "unit": "mmHg"}
